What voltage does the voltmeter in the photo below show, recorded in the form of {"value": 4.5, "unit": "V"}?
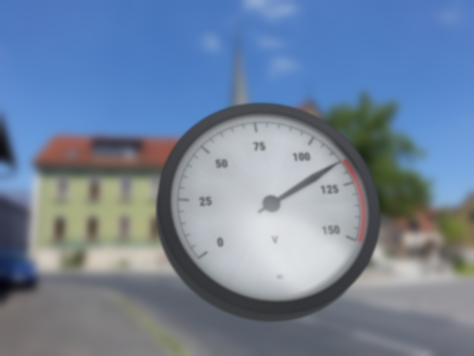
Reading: {"value": 115, "unit": "V"}
